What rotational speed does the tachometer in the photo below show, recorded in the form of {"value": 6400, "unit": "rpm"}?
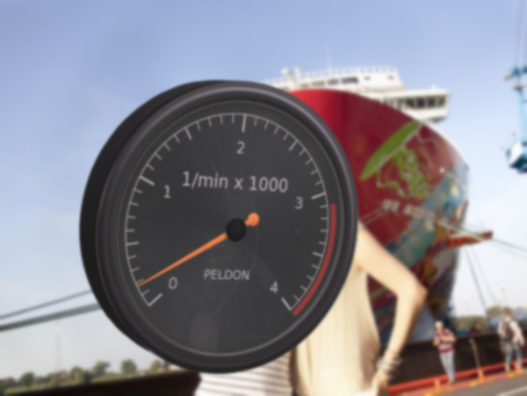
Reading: {"value": 200, "unit": "rpm"}
